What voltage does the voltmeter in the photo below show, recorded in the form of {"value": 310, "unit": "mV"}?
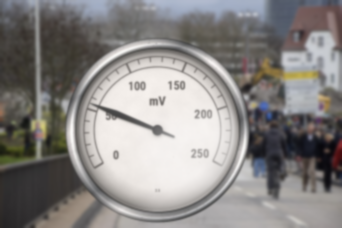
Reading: {"value": 55, "unit": "mV"}
